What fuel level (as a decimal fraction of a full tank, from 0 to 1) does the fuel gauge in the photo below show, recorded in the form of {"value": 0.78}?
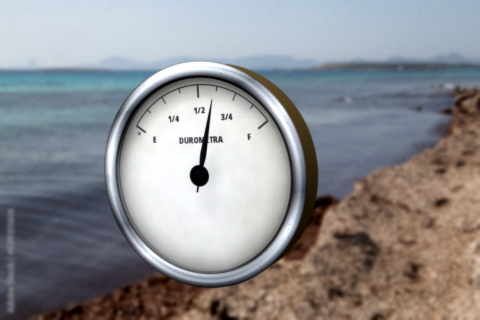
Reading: {"value": 0.625}
